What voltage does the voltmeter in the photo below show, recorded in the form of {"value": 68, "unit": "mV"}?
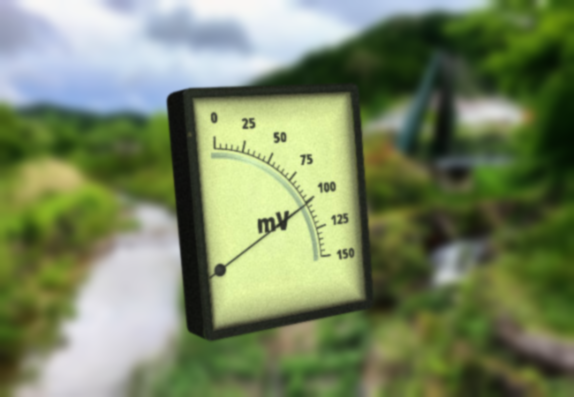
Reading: {"value": 100, "unit": "mV"}
